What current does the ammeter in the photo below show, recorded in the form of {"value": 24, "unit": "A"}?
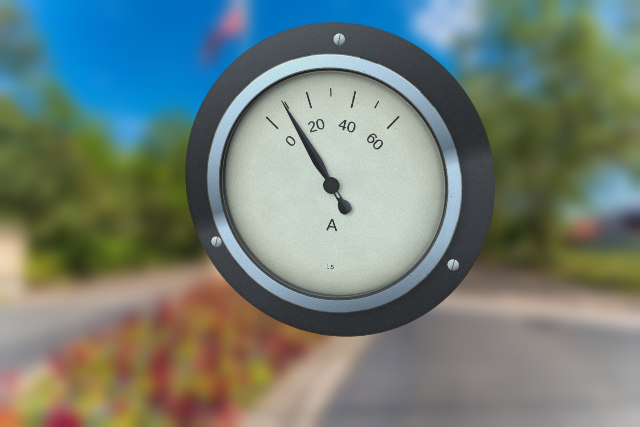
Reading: {"value": 10, "unit": "A"}
